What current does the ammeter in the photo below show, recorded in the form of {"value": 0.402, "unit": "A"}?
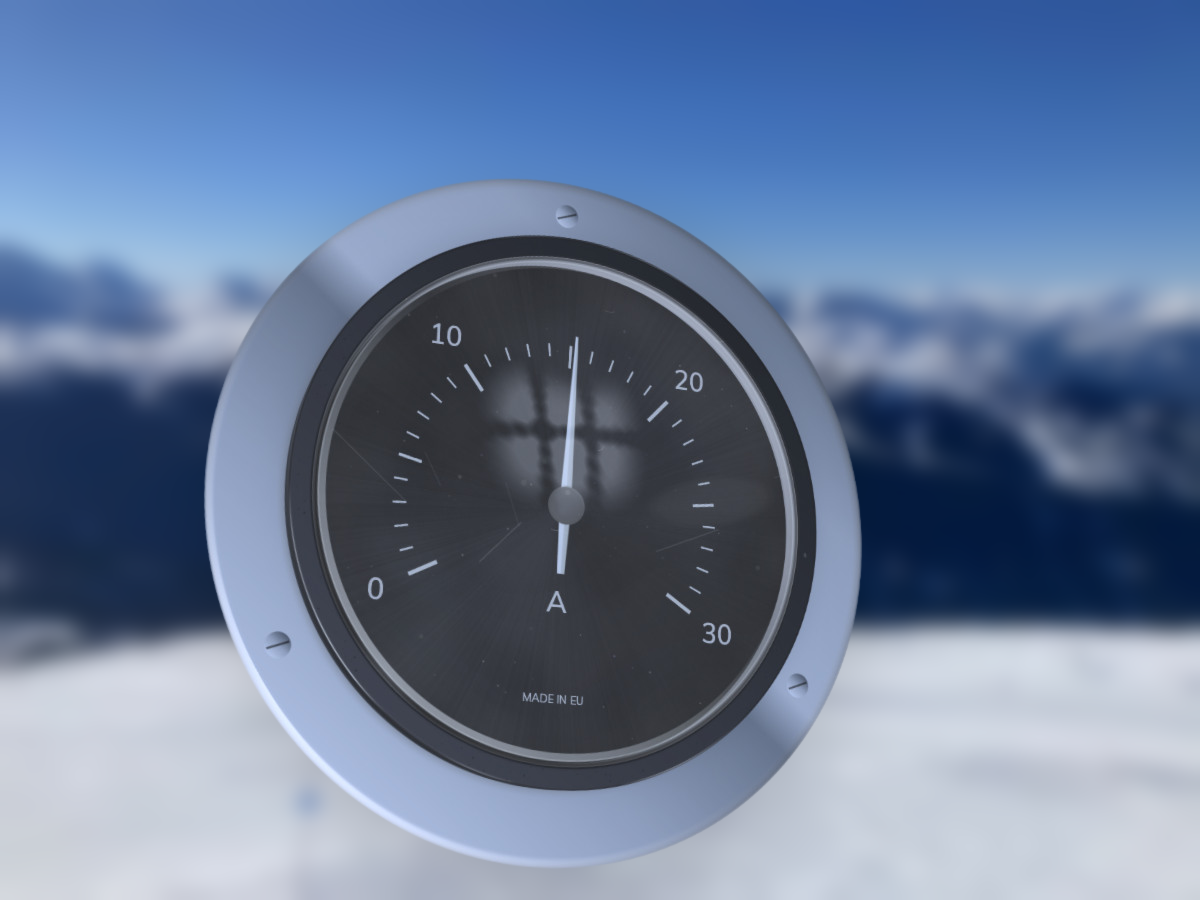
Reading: {"value": 15, "unit": "A"}
